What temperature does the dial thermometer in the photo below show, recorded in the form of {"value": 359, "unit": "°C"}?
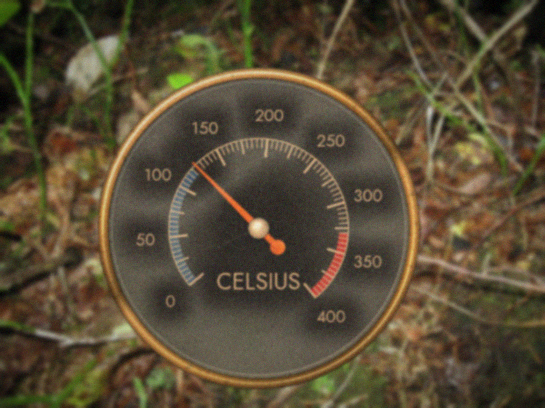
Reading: {"value": 125, "unit": "°C"}
